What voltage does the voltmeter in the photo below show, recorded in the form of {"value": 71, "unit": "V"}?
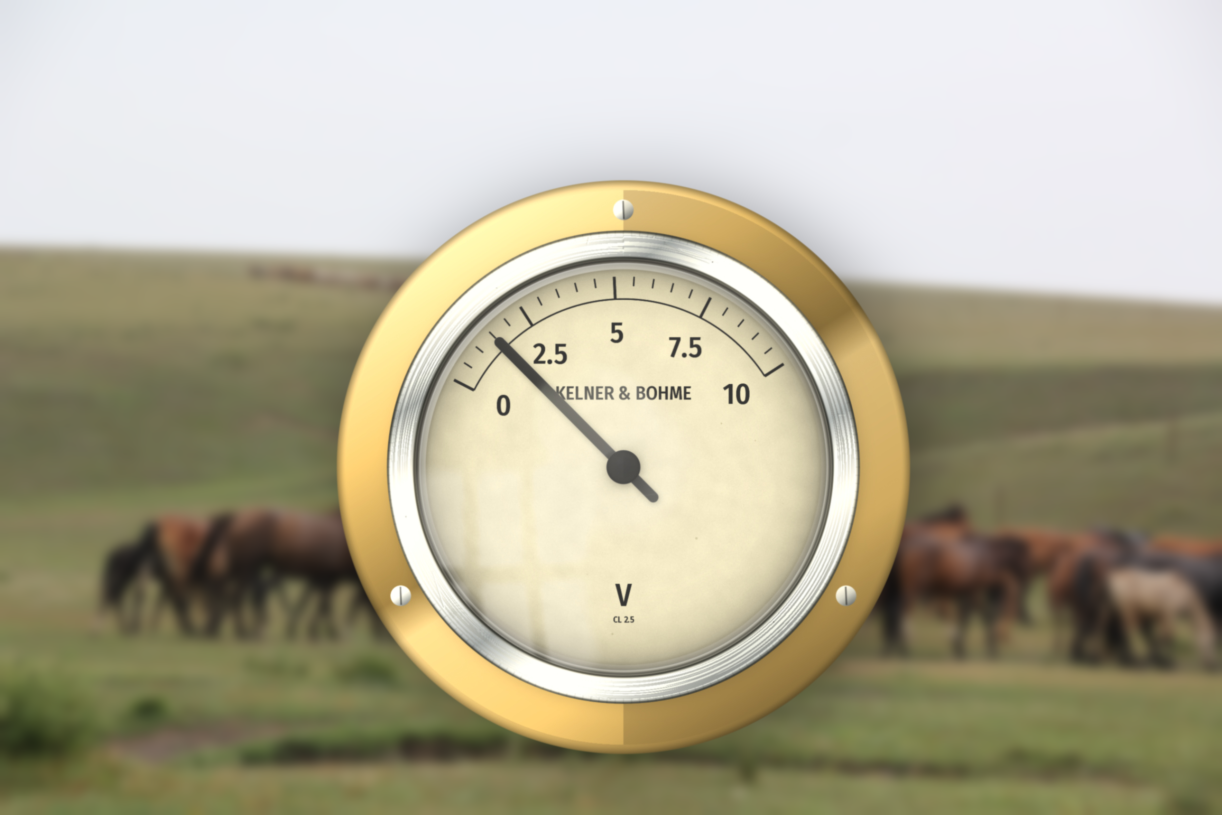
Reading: {"value": 1.5, "unit": "V"}
